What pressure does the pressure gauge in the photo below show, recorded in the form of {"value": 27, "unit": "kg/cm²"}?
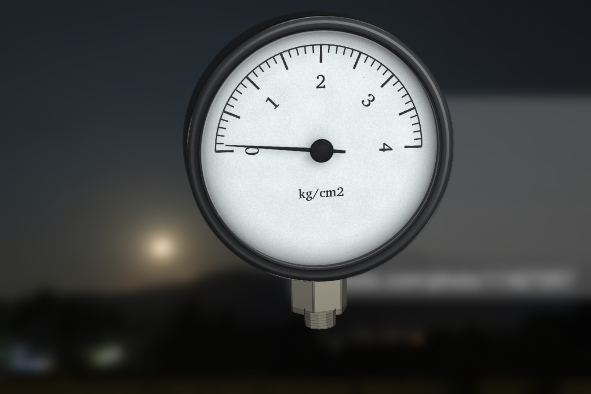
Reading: {"value": 0.1, "unit": "kg/cm²"}
